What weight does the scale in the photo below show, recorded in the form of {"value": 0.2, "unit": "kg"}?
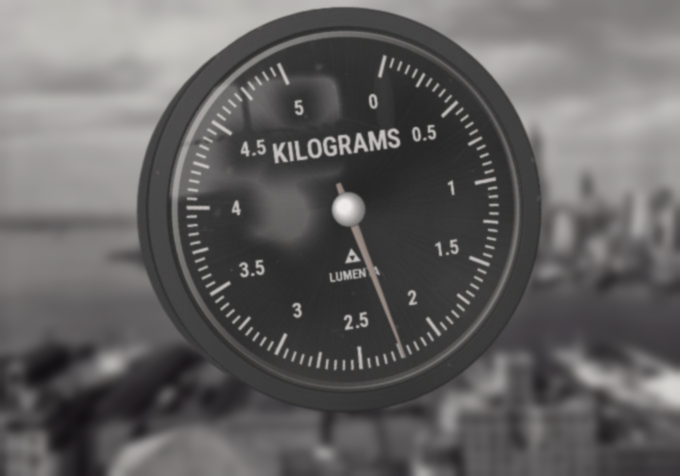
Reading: {"value": 2.25, "unit": "kg"}
